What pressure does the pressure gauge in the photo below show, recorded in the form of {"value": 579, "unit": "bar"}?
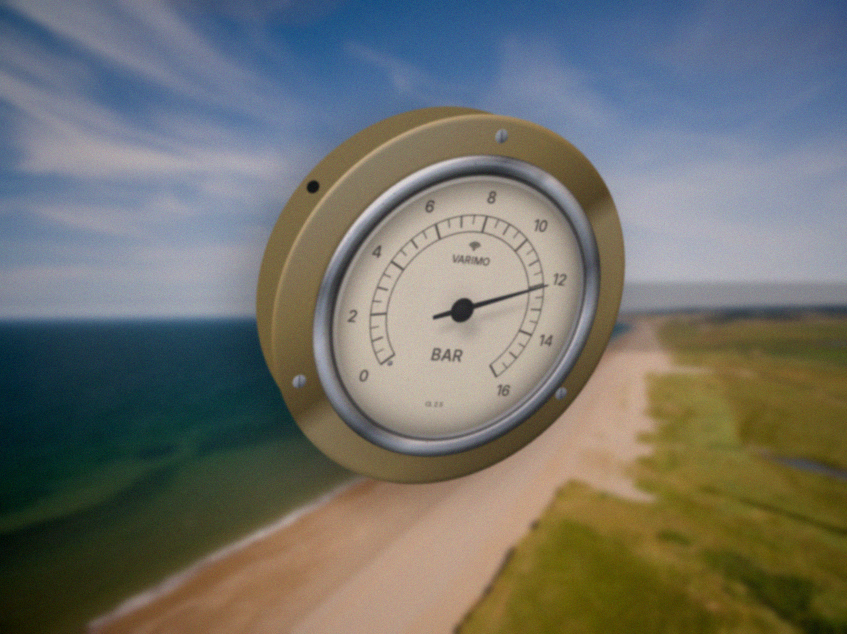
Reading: {"value": 12, "unit": "bar"}
